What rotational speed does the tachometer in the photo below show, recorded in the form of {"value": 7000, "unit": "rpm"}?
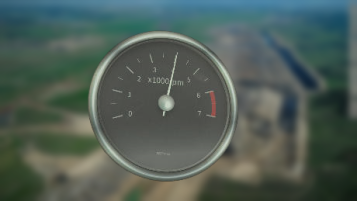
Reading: {"value": 4000, "unit": "rpm"}
